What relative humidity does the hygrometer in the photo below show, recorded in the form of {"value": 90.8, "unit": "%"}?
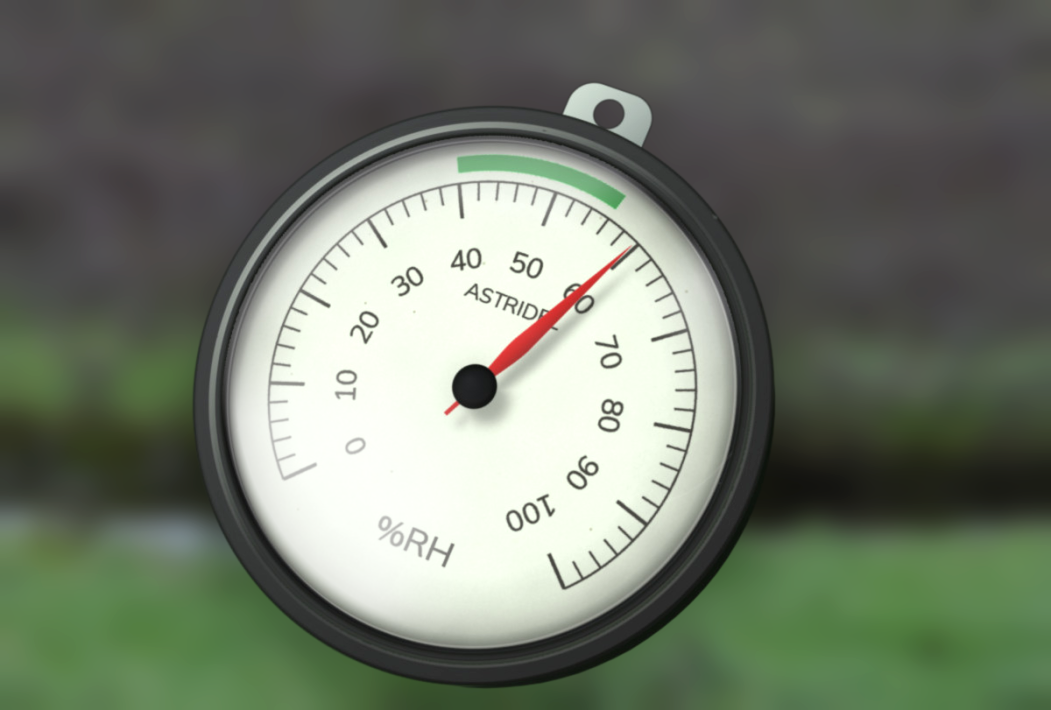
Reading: {"value": 60, "unit": "%"}
